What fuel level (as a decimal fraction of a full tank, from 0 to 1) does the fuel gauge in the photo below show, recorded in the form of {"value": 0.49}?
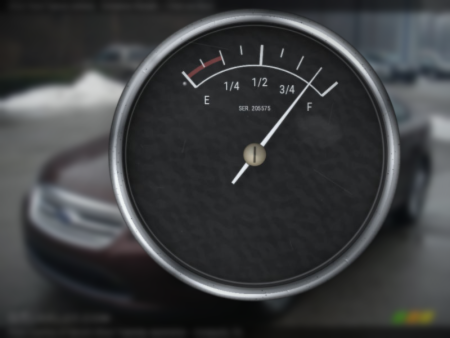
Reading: {"value": 0.875}
